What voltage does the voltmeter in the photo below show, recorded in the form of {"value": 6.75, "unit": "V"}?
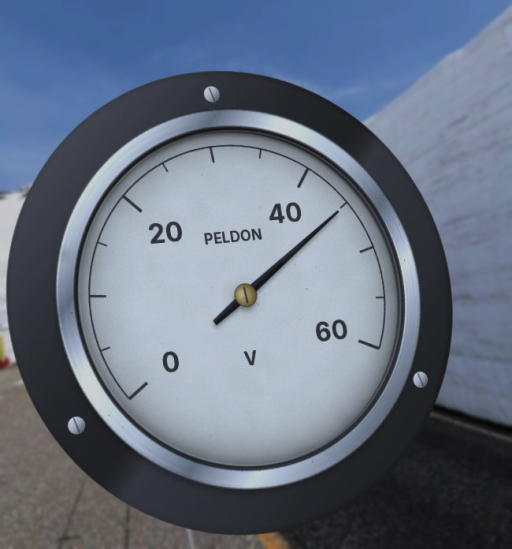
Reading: {"value": 45, "unit": "V"}
